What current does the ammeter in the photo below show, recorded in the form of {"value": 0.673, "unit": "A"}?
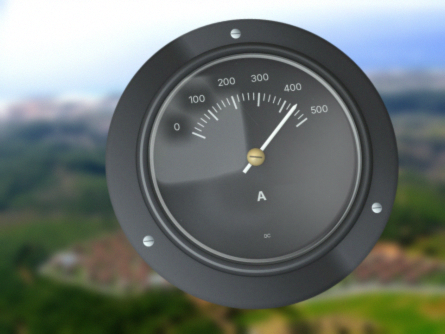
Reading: {"value": 440, "unit": "A"}
